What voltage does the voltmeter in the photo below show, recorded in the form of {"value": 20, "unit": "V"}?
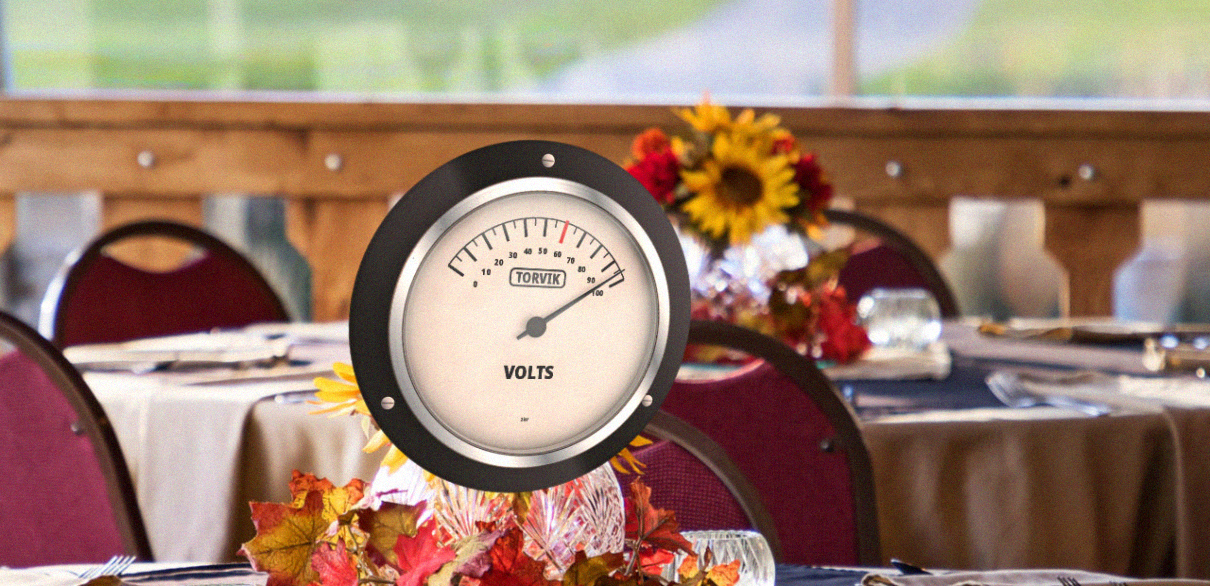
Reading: {"value": 95, "unit": "V"}
